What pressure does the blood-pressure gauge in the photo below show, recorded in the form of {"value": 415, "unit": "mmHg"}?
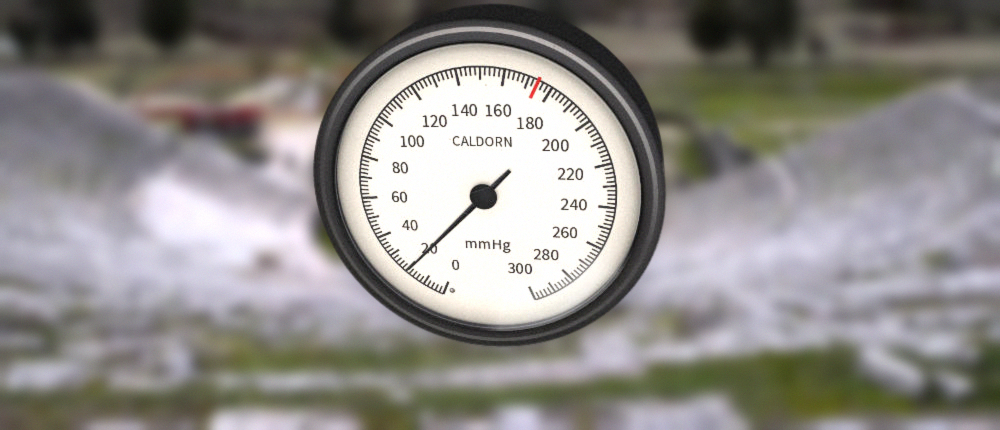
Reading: {"value": 20, "unit": "mmHg"}
